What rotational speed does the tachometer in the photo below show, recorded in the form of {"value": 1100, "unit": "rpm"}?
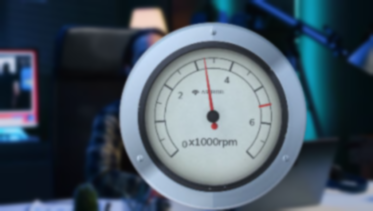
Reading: {"value": 3250, "unit": "rpm"}
